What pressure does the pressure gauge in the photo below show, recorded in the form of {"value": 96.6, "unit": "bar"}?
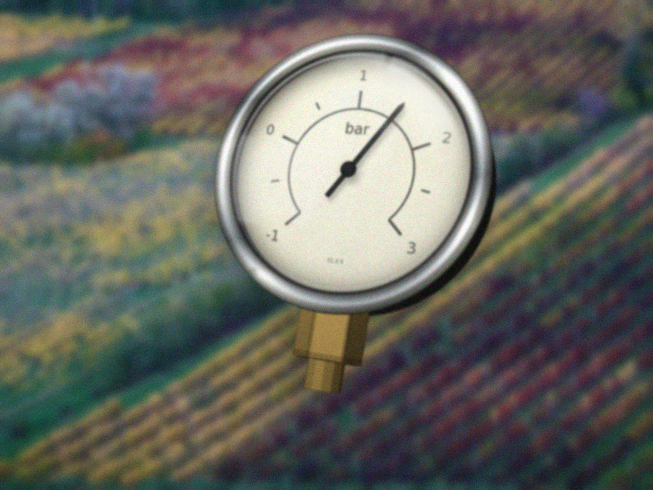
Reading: {"value": 1.5, "unit": "bar"}
